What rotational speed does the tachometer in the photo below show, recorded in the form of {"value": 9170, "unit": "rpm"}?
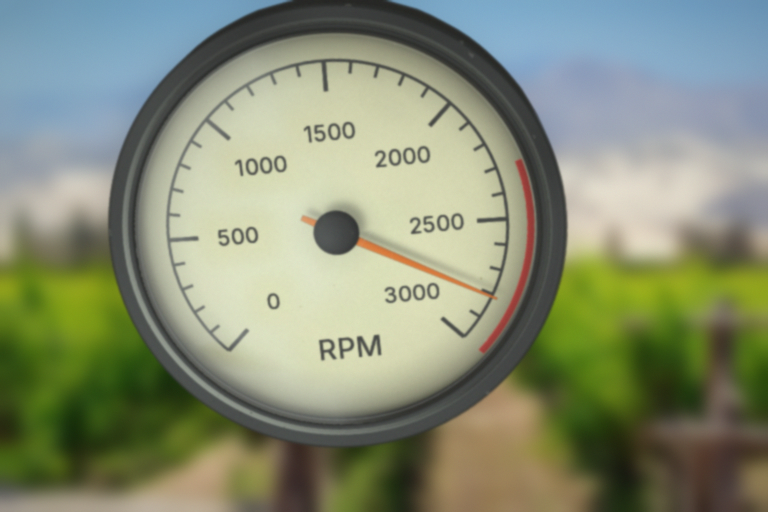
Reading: {"value": 2800, "unit": "rpm"}
